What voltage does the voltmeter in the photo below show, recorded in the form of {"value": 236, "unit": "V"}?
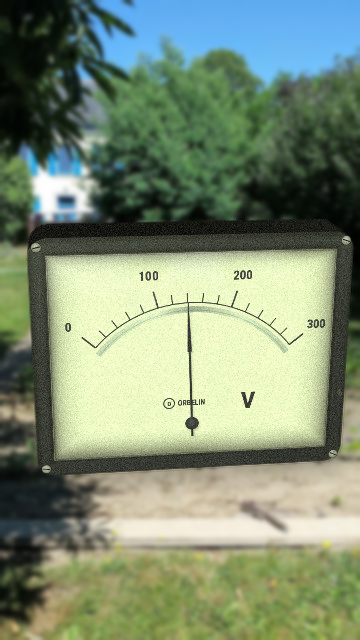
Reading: {"value": 140, "unit": "V"}
